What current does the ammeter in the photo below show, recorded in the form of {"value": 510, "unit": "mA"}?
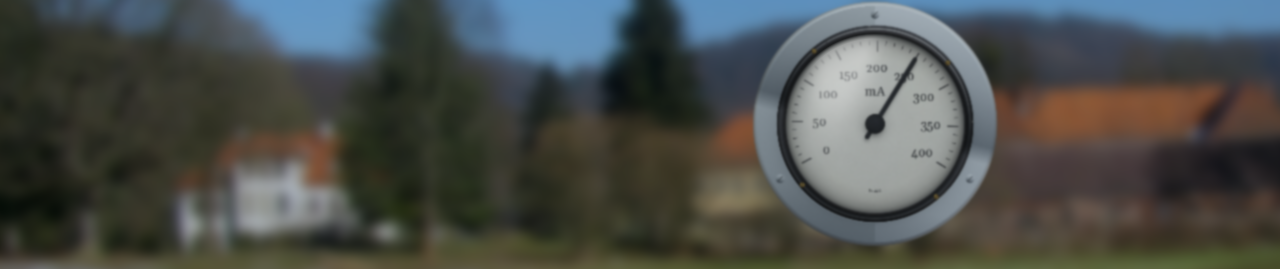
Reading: {"value": 250, "unit": "mA"}
